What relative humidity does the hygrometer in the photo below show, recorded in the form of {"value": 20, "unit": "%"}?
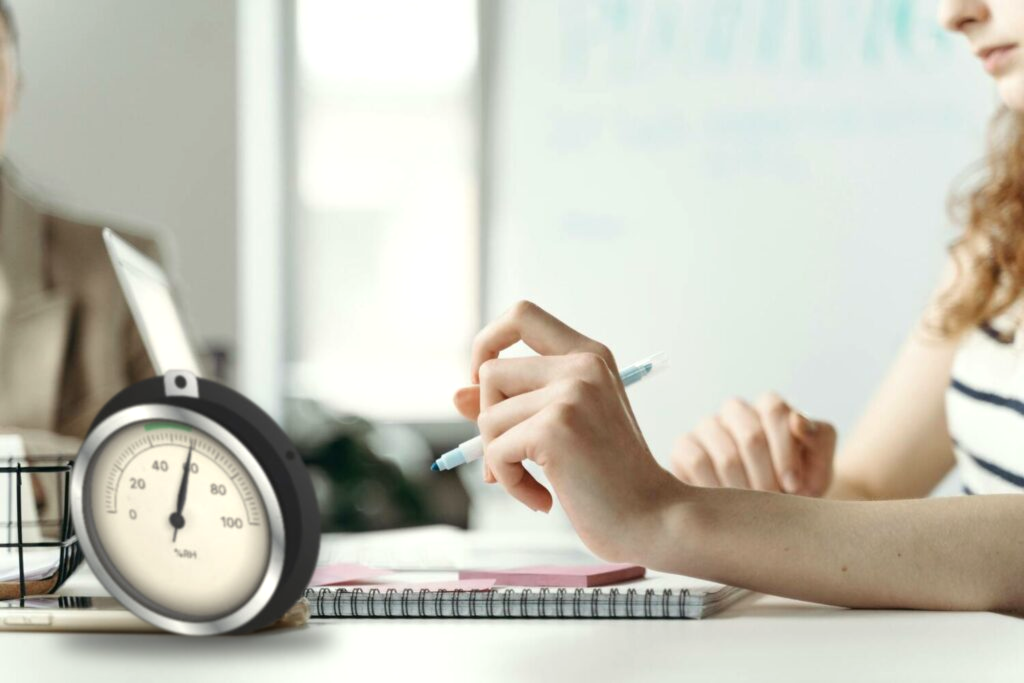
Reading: {"value": 60, "unit": "%"}
